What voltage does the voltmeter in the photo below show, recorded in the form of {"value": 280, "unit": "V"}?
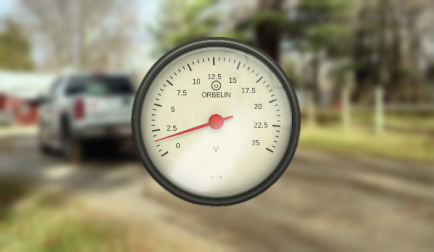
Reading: {"value": 1.5, "unit": "V"}
